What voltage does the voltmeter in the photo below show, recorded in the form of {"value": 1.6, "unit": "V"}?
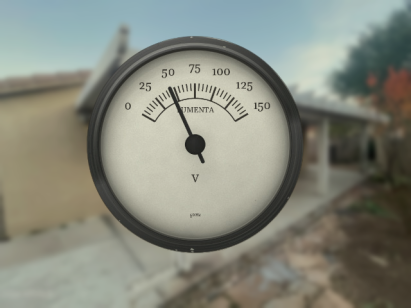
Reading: {"value": 45, "unit": "V"}
